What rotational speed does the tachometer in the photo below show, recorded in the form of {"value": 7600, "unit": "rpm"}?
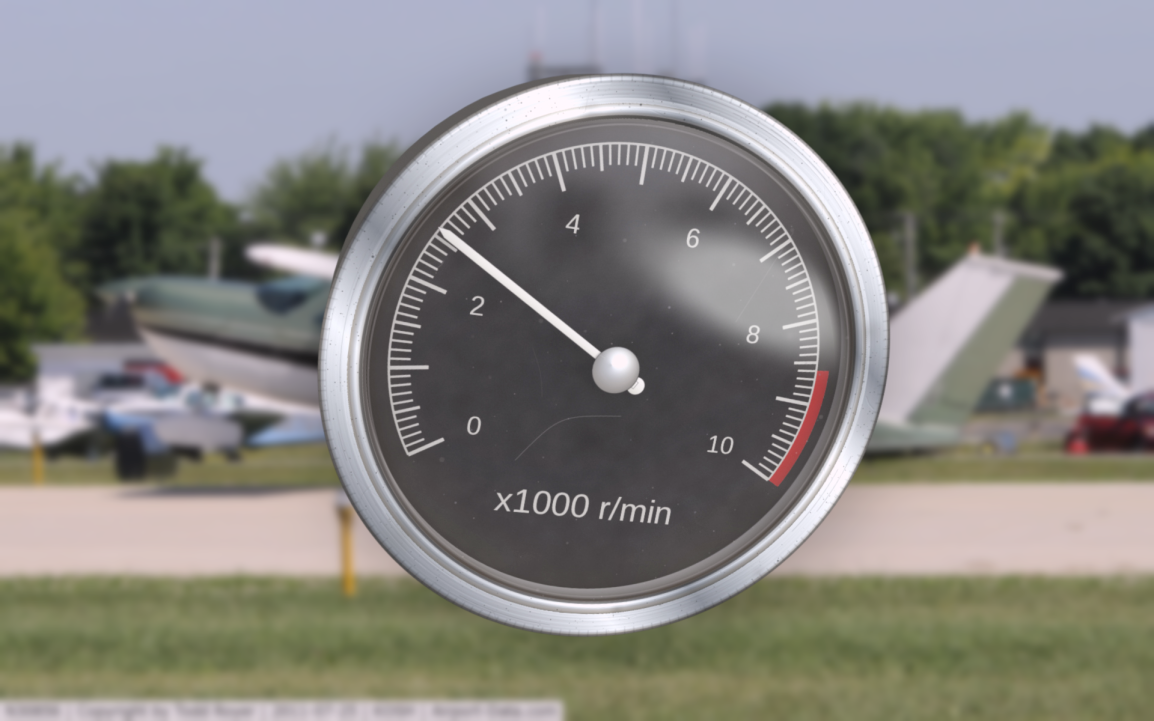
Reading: {"value": 2600, "unit": "rpm"}
